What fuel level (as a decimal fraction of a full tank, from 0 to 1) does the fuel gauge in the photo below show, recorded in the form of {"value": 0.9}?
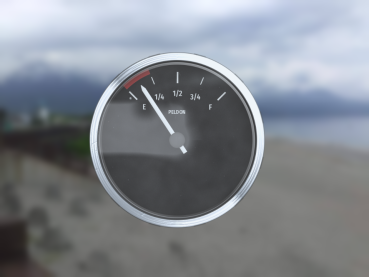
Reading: {"value": 0.125}
